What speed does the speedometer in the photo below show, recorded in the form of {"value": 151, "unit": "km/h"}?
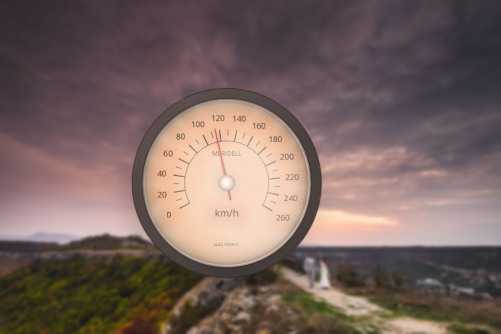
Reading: {"value": 115, "unit": "km/h"}
